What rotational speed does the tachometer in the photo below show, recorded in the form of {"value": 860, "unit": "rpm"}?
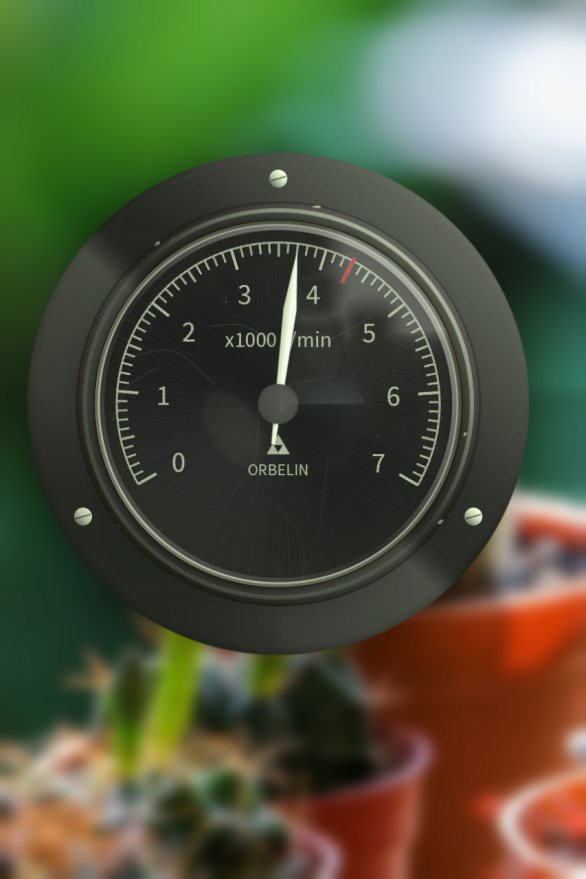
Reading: {"value": 3700, "unit": "rpm"}
